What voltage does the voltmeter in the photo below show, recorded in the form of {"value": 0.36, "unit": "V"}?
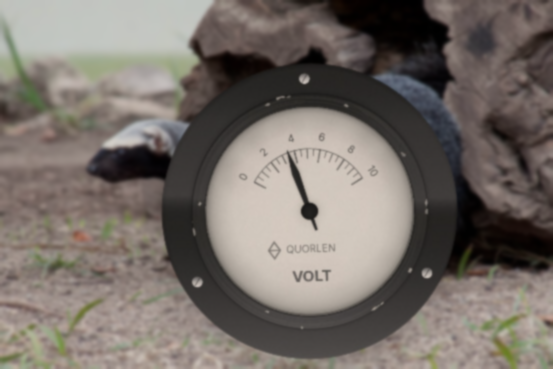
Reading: {"value": 3.5, "unit": "V"}
